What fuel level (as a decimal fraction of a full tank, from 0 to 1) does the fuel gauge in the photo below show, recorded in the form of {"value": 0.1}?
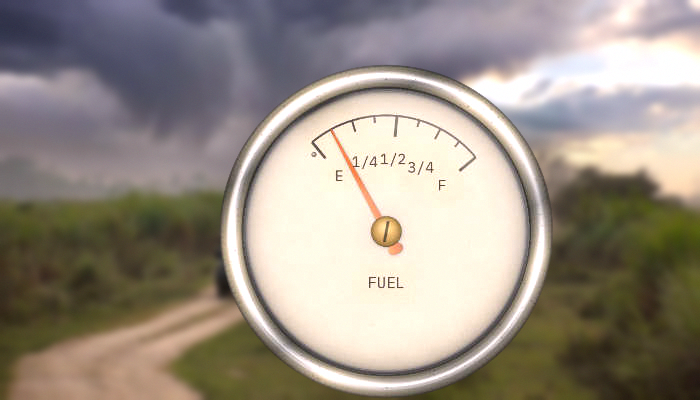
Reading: {"value": 0.125}
